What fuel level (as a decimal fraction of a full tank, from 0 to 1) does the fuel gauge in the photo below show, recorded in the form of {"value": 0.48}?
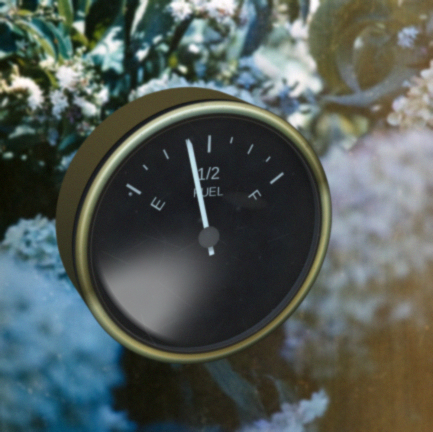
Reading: {"value": 0.375}
